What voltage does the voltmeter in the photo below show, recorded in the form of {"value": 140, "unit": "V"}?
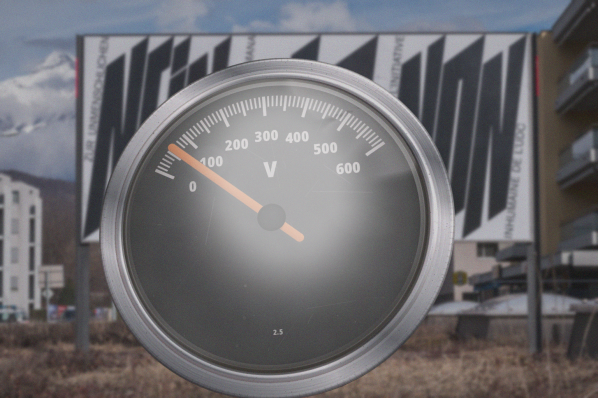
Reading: {"value": 60, "unit": "V"}
